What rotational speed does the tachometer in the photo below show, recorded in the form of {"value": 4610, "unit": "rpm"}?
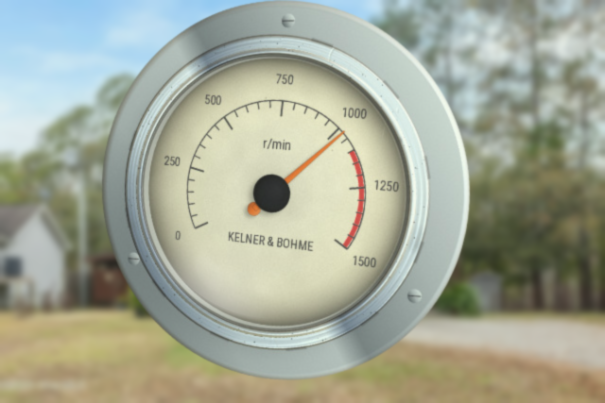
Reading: {"value": 1025, "unit": "rpm"}
